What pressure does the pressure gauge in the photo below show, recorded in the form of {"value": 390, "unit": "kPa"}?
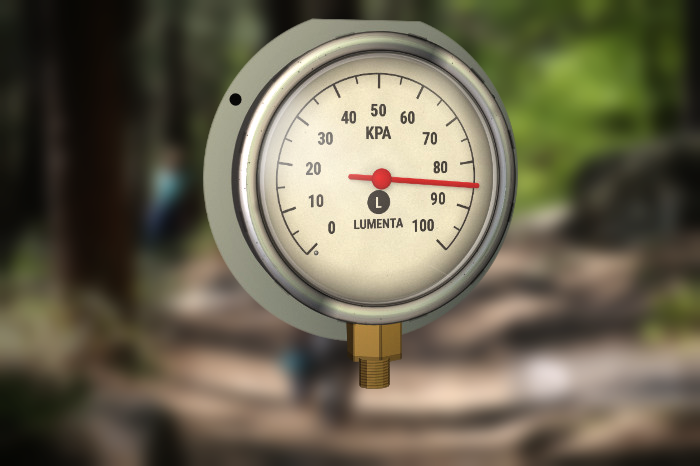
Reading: {"value": 85, "unit": "kPa"}
